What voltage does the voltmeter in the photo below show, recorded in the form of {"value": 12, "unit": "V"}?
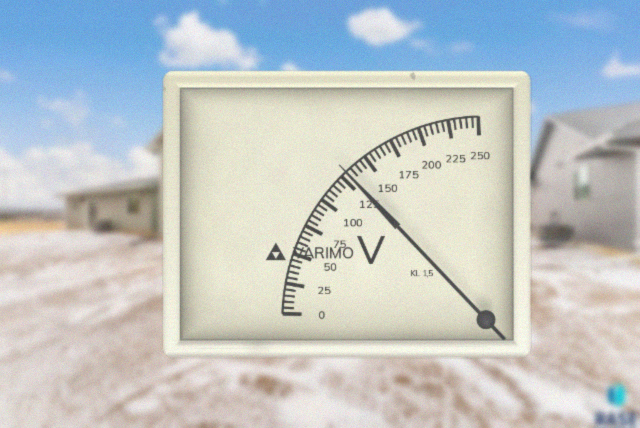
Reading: {"value": 130, "unit": "V"}
